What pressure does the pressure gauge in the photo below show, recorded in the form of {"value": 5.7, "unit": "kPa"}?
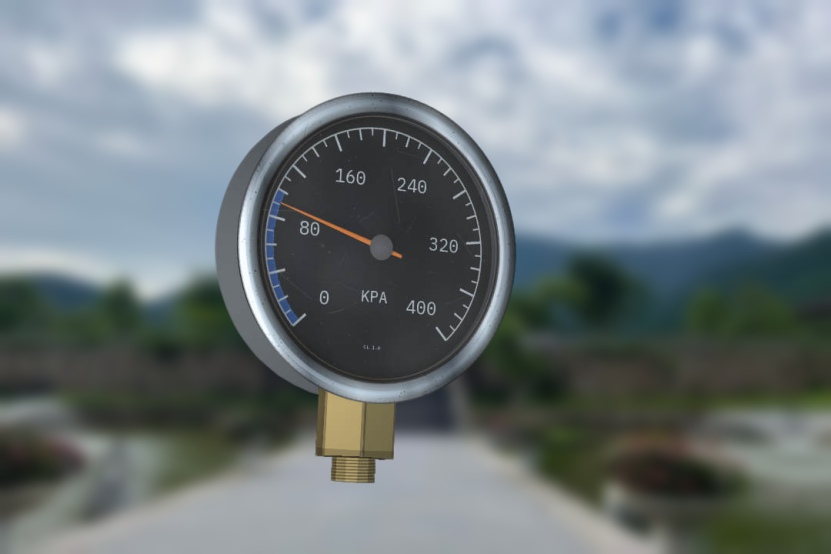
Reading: {"value": 90, "unit": "kPa"}
